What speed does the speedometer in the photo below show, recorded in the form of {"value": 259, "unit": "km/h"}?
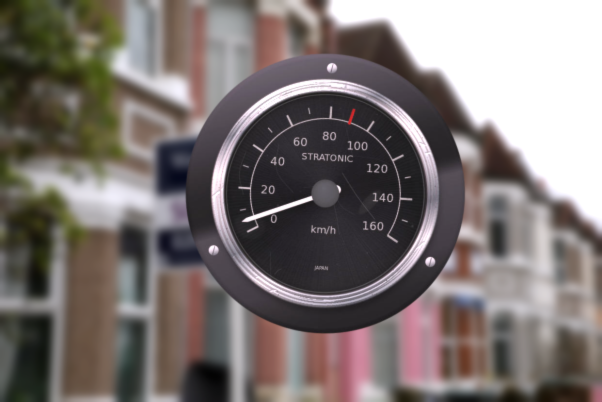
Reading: {"value": 5, "unit": "km/h"}
